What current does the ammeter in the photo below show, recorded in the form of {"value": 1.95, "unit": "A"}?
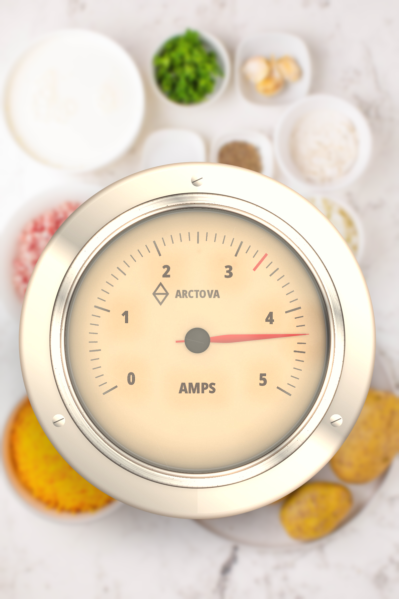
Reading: {"value": 4.3, "unit": "A"}
